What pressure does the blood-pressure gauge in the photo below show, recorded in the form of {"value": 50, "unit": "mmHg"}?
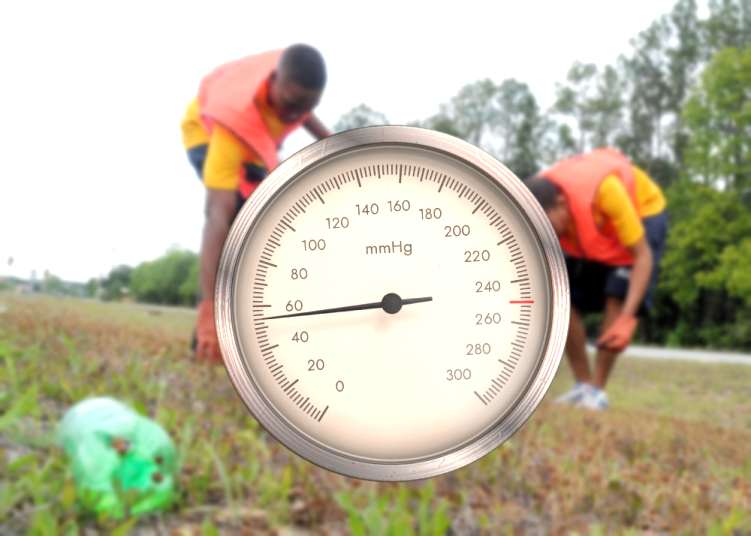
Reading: {"value": 54, "unit": "mmHg"}
